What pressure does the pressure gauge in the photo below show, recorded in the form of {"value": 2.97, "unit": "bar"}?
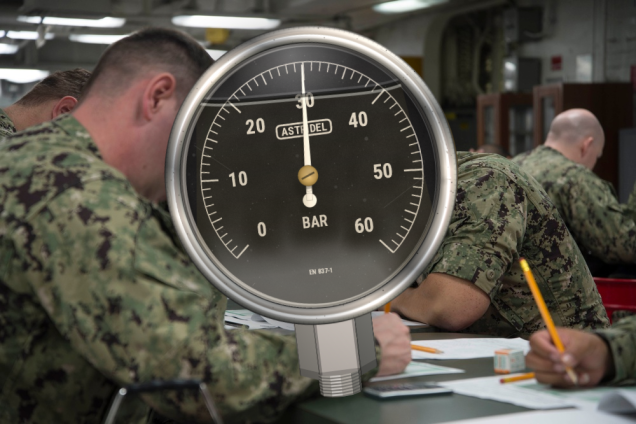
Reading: {"value": 30, "unit": "bar"}
